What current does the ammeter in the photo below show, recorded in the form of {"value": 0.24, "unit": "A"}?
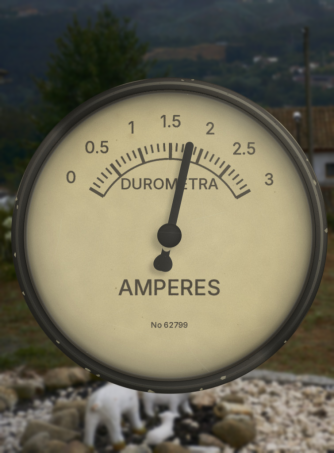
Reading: {"value": 1.8, "unit": "A"}
